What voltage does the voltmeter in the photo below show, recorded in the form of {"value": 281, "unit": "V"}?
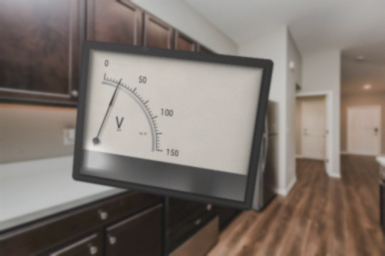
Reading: {"value": 25, "unit": "V"}
